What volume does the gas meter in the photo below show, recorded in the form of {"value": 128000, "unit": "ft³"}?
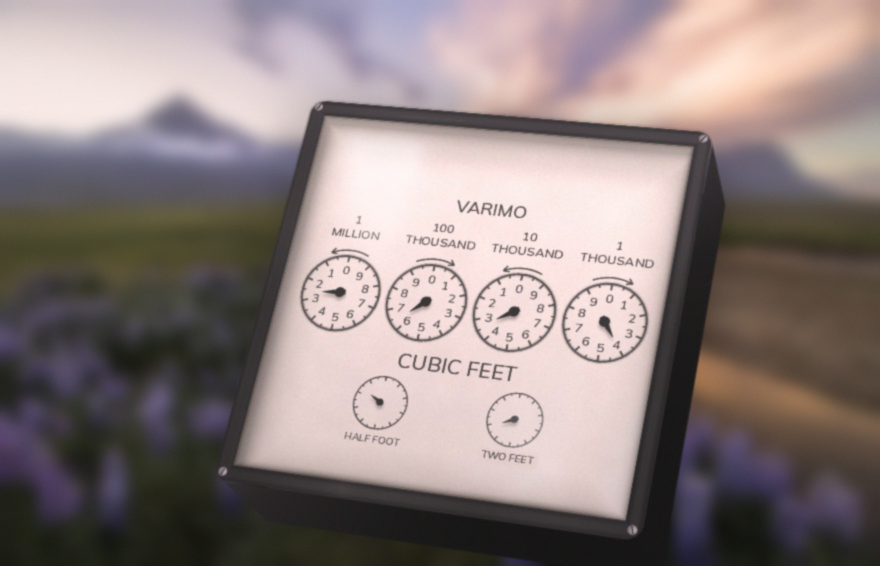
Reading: {"value": 263400, "unit": "ft³"}
